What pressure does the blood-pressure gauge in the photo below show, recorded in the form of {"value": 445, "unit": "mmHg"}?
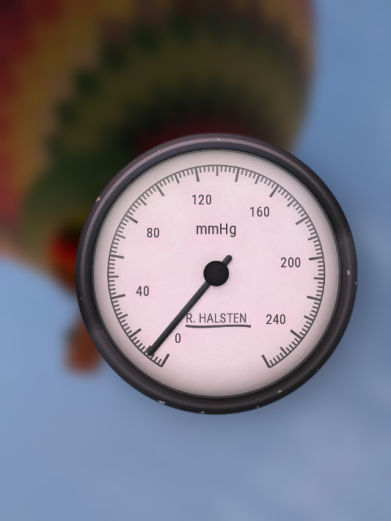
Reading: {"value": 8, "unit": "mmHg"}
